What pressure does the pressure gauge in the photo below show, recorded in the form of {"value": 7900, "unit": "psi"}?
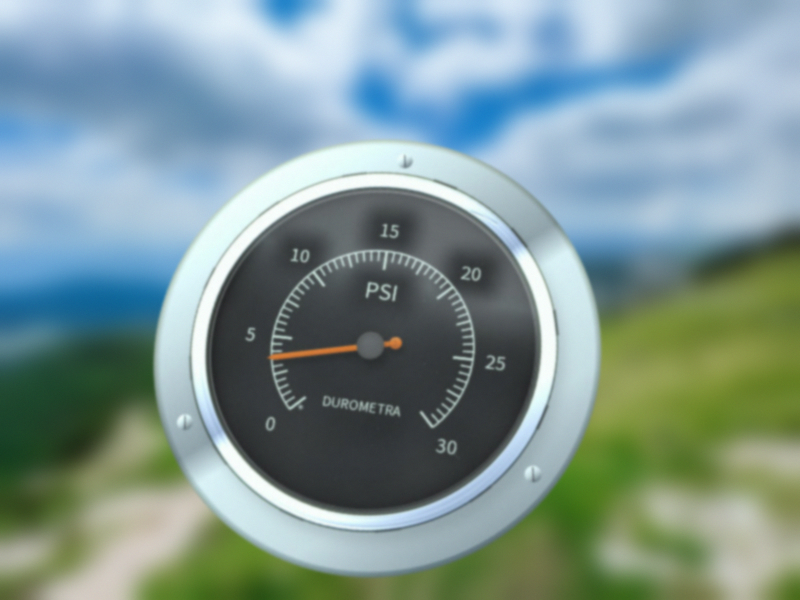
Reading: {"value": 3.5, "unit": "psi"}
